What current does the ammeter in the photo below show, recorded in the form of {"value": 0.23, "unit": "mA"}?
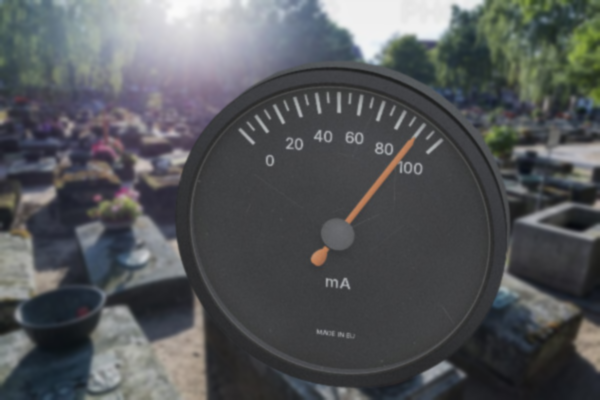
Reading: {"value": 90, "unit": "mA"}
